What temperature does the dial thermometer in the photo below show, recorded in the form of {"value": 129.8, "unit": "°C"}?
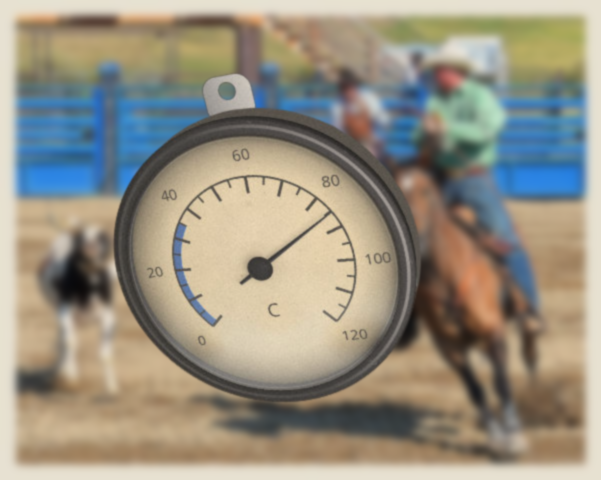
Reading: {"value": 85, "unit": "°C"}
